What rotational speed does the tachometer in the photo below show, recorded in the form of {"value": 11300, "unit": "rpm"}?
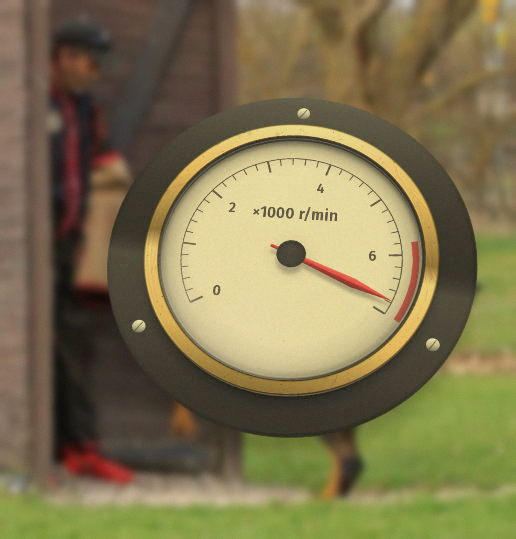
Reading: {"value": 6800, "unit": "rpm"}
